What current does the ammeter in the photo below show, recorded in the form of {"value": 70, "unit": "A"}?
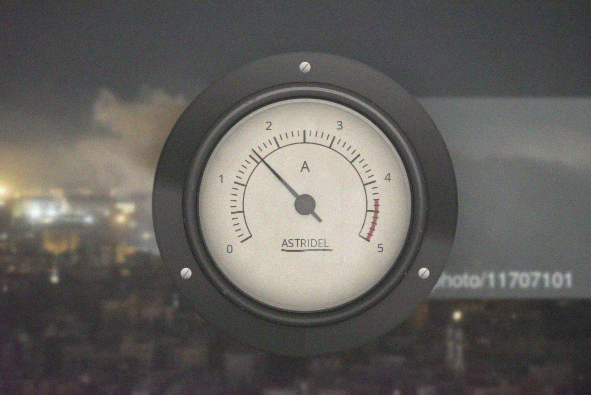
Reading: {"value": 1.6, "unit": "A"}
